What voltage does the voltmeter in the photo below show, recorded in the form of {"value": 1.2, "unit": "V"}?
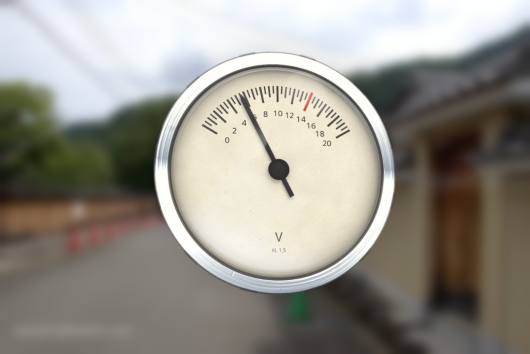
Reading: {"value": 5.5, "unit": "V"}
